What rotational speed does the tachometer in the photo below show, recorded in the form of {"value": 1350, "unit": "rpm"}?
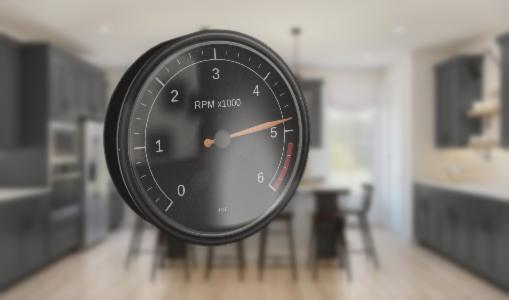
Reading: {"value": 4800, "unit": "rpm"}
